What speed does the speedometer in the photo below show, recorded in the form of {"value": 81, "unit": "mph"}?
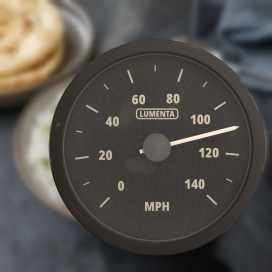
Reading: {"value": 110, "unit": "mph"}
